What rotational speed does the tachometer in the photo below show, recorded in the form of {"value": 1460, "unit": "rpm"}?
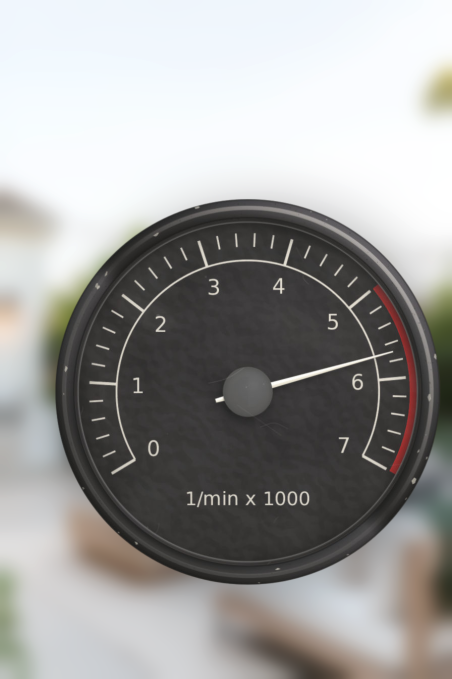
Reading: {"value": 5700, "unit": "rpm"}
